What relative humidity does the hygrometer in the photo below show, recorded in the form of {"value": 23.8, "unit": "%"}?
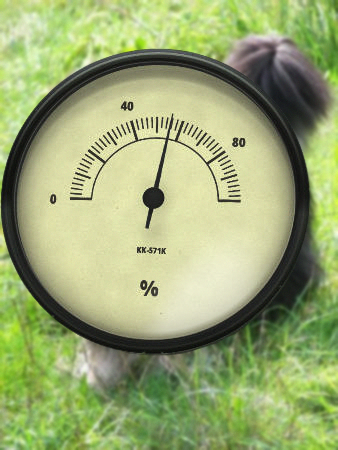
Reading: {"value": 56, "unit": "%"}
